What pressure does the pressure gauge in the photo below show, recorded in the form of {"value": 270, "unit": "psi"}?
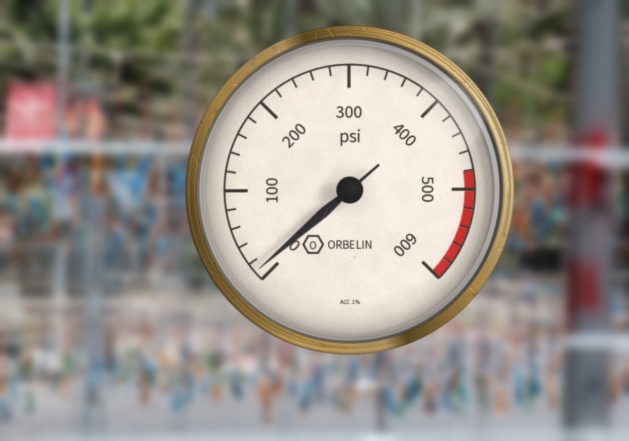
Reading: {"value": 10, "unit": "psi"}
